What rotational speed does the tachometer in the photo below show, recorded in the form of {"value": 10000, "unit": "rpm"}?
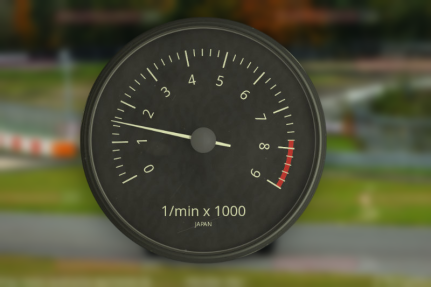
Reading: {"value": 1500, "unit": "rpm"}
